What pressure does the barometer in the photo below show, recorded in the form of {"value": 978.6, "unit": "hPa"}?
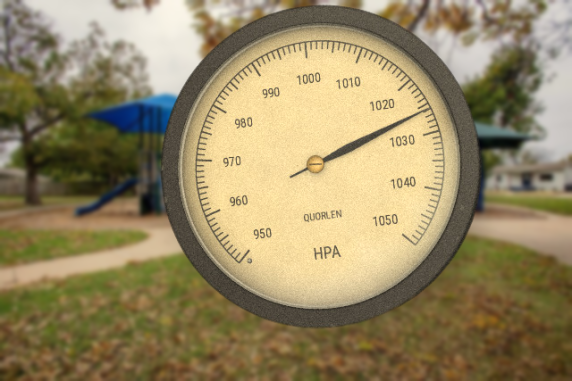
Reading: {"value": 1026, "unit": "hPa"}
